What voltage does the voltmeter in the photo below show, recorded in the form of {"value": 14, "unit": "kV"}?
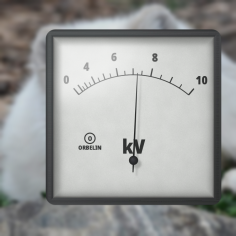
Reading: {"value": 7.25, "unit": "kV"}
